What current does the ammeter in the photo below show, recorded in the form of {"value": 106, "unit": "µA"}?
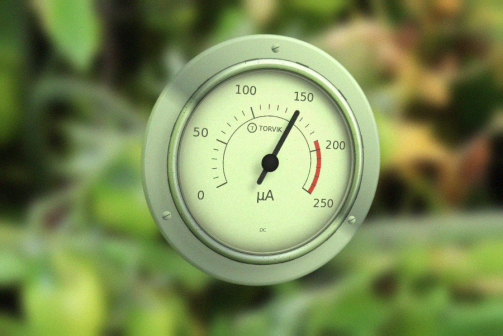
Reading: {"value": 150, "unit": "µA"}
